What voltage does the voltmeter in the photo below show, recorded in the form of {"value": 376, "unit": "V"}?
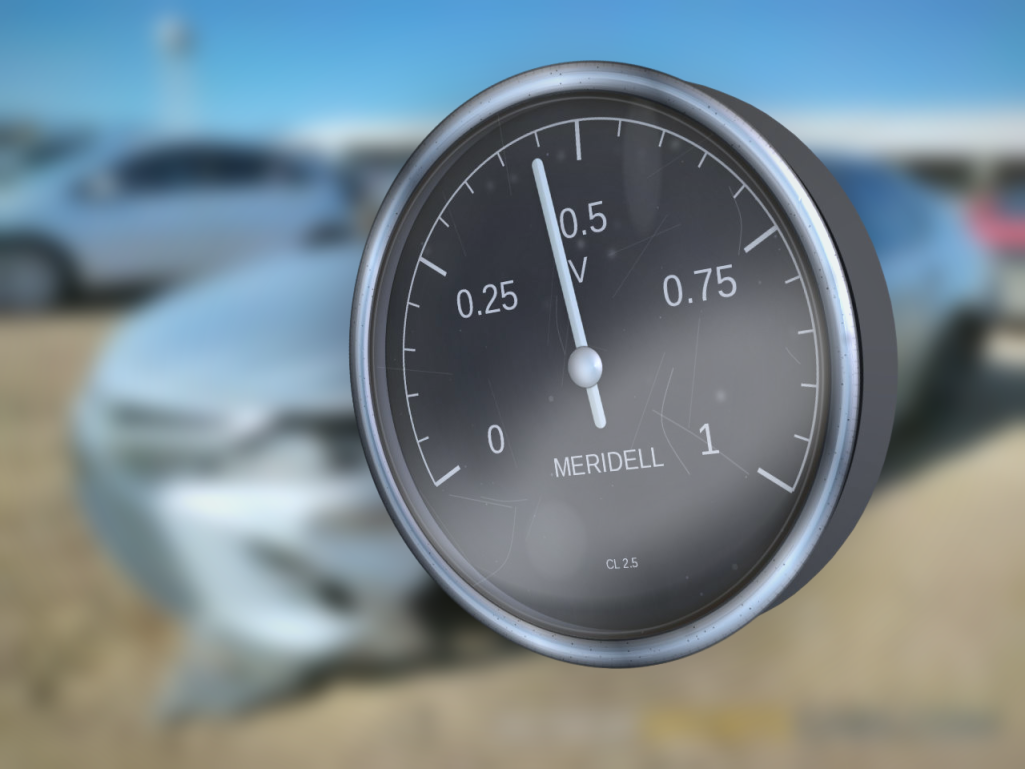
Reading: {"value": 0.45, "unit": "V"}
